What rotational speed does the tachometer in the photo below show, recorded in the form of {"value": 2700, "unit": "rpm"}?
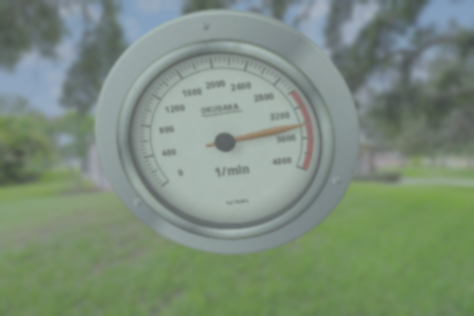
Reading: {"value": 3400, "unit": "rpm"}
